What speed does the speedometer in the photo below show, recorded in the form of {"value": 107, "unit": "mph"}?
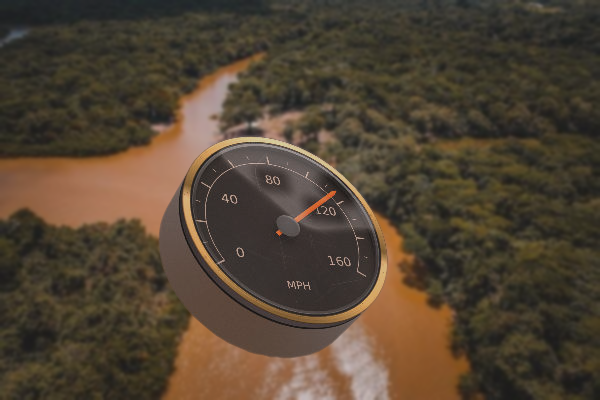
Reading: {"value": 115, "unit": "mph"}
